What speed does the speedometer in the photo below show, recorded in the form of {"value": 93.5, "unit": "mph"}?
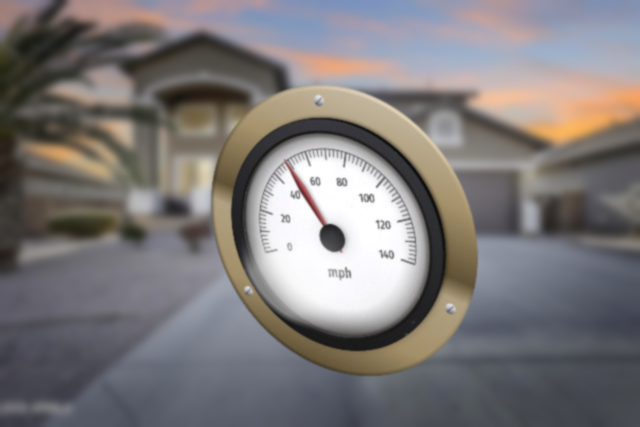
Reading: {"value": 50, "unit": "mph"}
